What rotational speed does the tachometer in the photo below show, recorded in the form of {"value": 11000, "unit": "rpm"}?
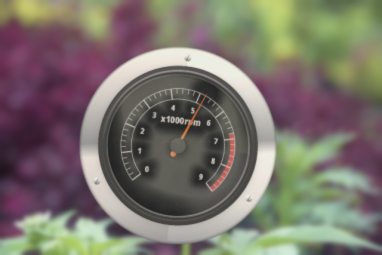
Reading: {"value": 5200, "unit": "rpm"}
